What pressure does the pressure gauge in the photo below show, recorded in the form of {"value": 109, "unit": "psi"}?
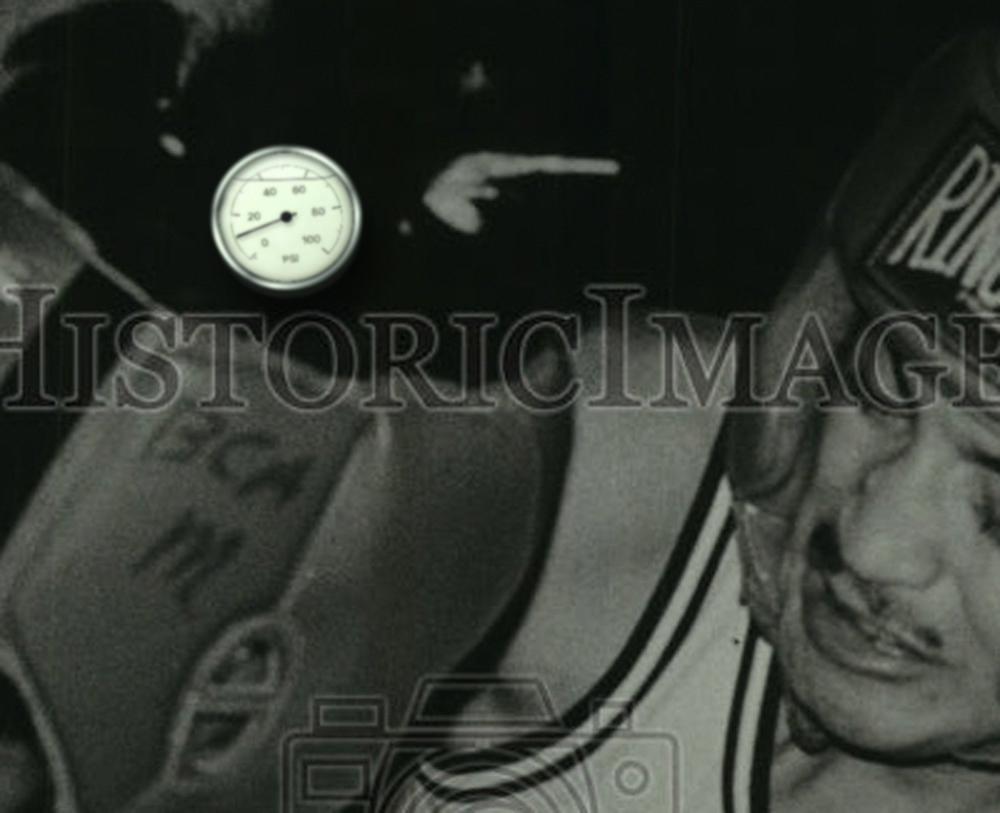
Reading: {"value": 10, "unit": "psi"}
